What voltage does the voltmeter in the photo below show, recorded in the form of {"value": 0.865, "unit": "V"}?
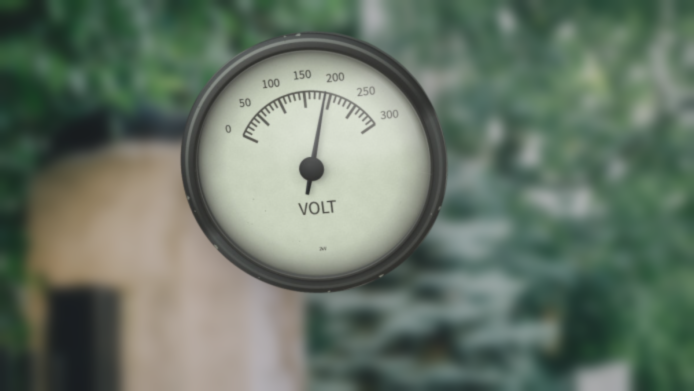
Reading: {"value": 190, "unit": "V"}
